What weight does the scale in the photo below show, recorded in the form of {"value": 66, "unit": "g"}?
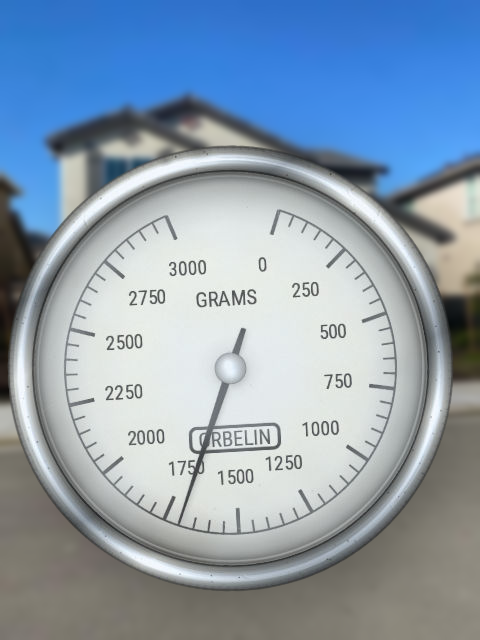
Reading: {"value": 1700, "unit": "g"}
